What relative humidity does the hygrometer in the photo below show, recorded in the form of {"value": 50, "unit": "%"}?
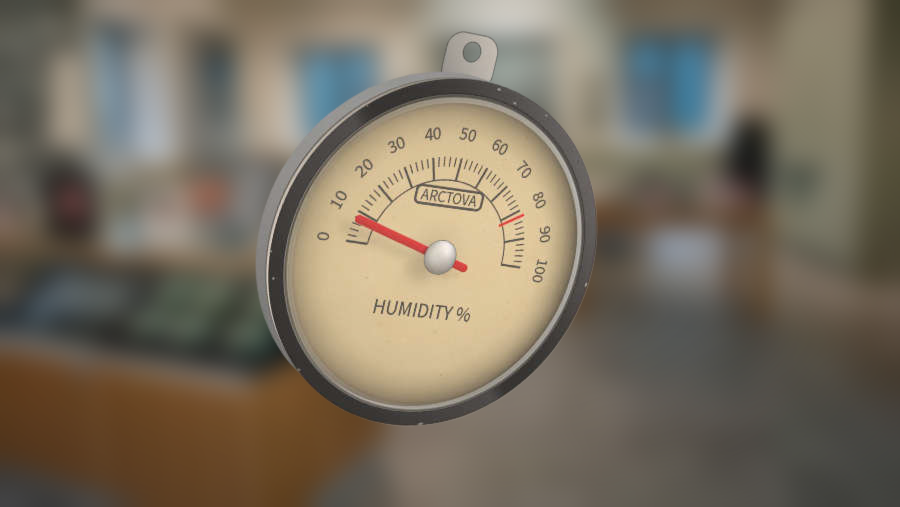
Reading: {"value": 8, "unit": "%"}
